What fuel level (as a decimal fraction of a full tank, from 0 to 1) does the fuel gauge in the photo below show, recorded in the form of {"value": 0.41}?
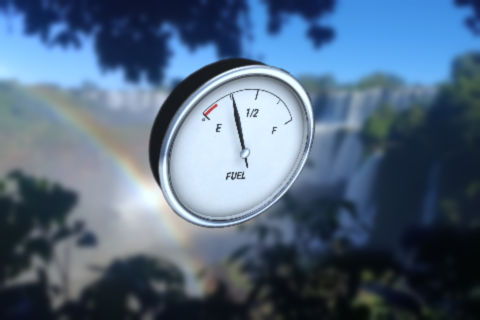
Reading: {"value": 0.25}
